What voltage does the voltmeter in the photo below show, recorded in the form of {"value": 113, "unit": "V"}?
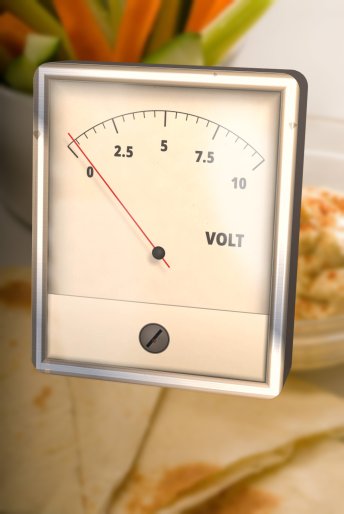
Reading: {"value": 0.5, "unit": "V"}
